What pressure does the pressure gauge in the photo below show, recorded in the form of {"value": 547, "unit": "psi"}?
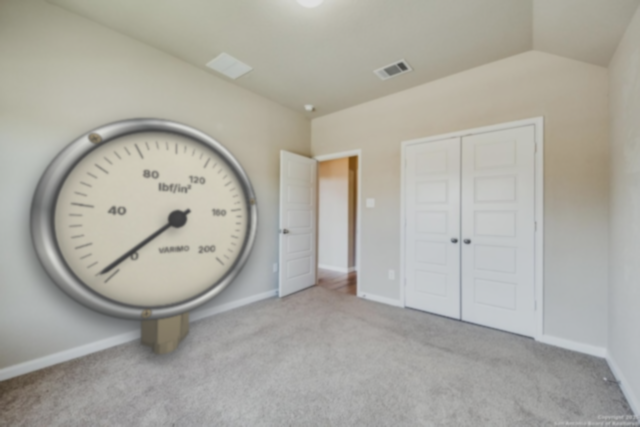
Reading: {"value": 5, "unit": "psi"}
